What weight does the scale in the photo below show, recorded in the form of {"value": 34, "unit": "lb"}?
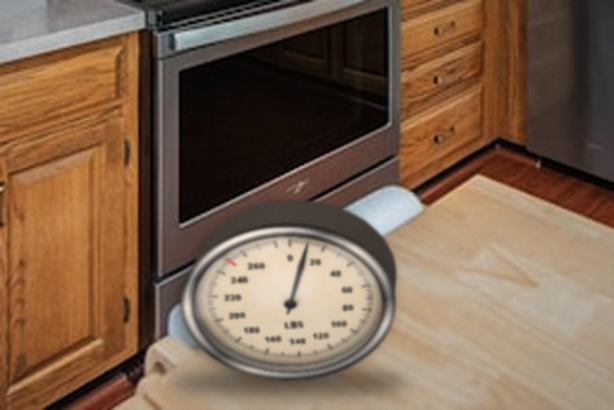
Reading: {"value": 10, "unit": "lb"}
